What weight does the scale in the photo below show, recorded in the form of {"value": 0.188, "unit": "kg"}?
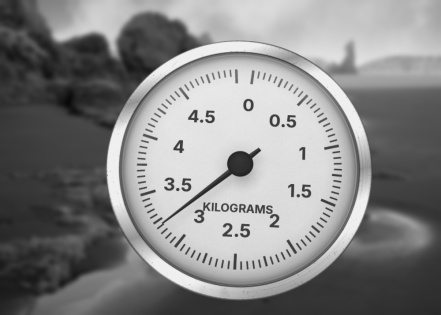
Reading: {"value": 3.2, "unit": "kg"}
